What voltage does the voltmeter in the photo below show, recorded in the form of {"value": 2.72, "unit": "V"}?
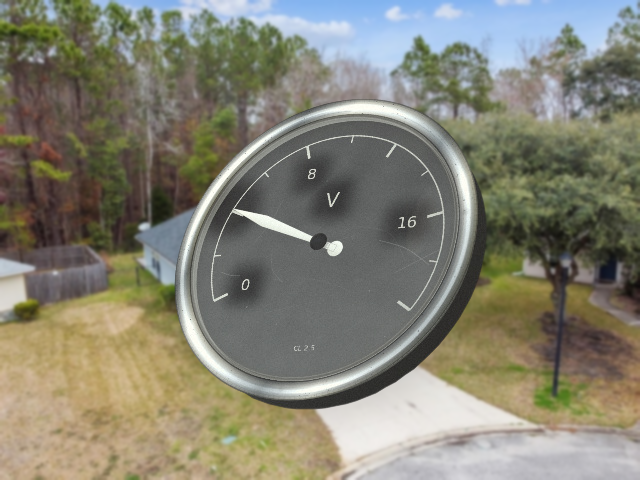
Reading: {"value": 4, "unit": "V"}
